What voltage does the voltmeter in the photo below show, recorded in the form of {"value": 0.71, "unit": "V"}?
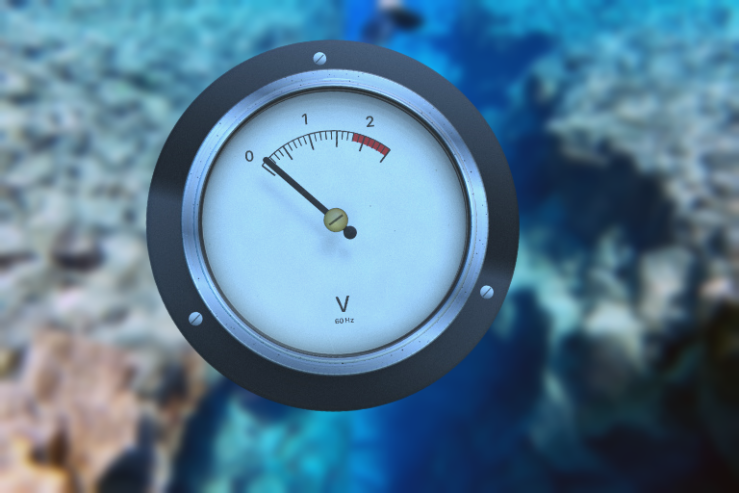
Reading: {"value": 0.1, "unit": "V"}
